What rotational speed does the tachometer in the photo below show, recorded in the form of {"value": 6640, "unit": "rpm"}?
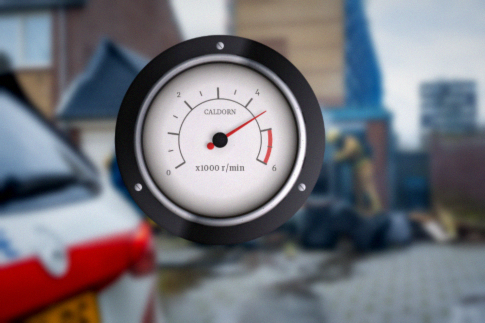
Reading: {"value": 4500, "unit": "rpm"}
